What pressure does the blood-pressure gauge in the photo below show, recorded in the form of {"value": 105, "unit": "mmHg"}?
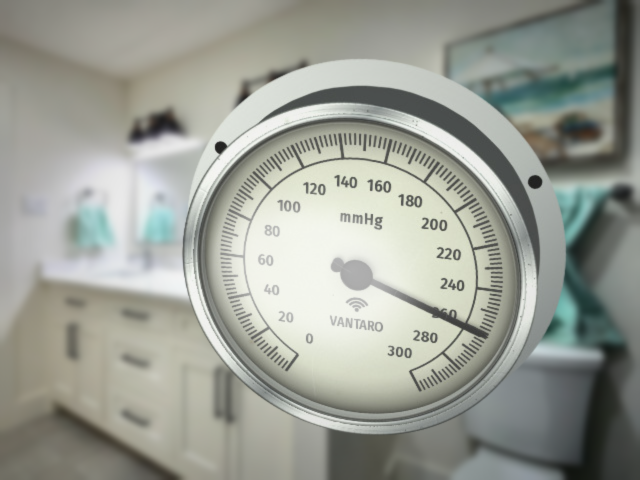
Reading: {"value": 260, "unit": "mmHg"}
